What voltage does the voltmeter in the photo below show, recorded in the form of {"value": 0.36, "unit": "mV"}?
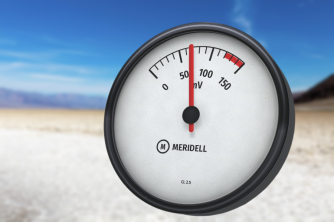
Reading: {"value": 70, "unit": "mV"}
